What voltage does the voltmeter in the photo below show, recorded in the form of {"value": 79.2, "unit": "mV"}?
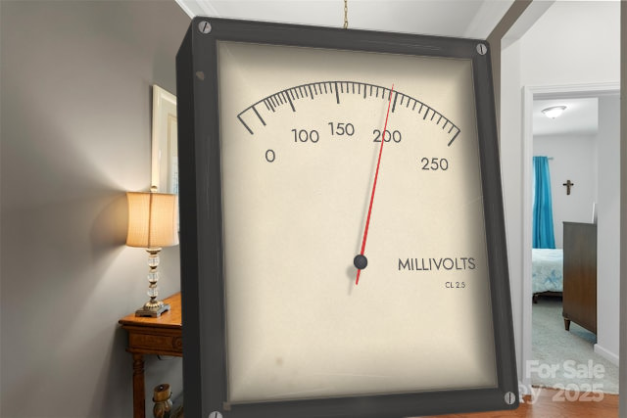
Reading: {"value": 195, "unit": "mV"}
